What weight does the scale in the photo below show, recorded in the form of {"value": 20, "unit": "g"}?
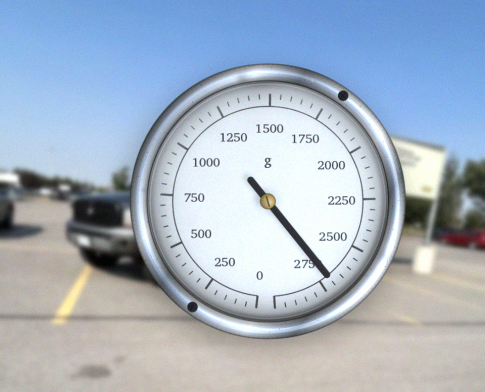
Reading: {"value": 2700, "unit": "g"}
